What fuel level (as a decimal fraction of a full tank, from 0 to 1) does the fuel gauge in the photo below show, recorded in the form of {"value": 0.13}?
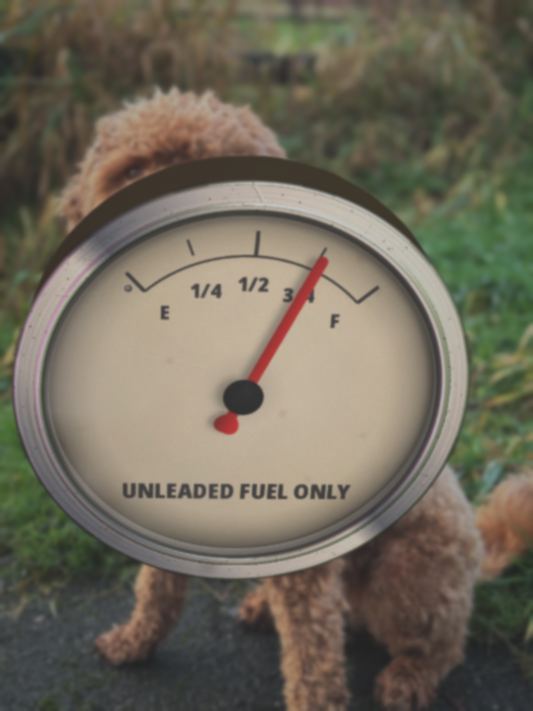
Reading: {"value": 0.75}
